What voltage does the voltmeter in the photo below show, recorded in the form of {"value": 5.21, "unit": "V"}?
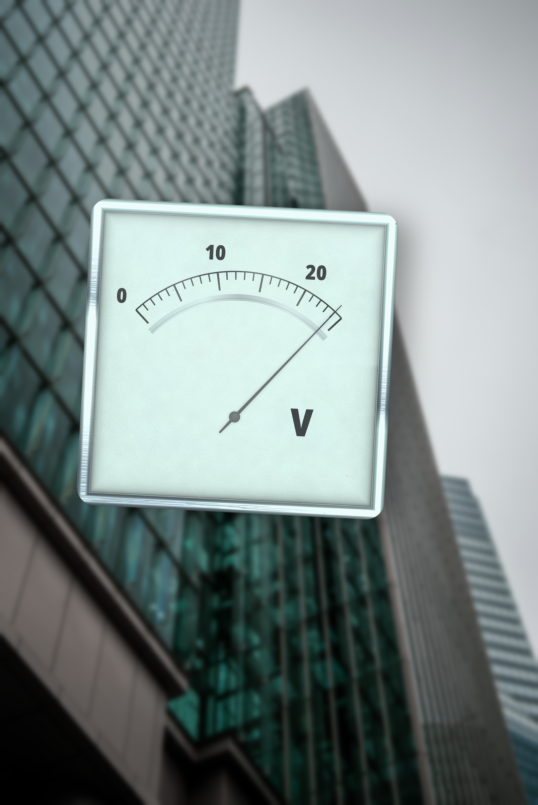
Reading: {"value": 24, "unit": "V"}
